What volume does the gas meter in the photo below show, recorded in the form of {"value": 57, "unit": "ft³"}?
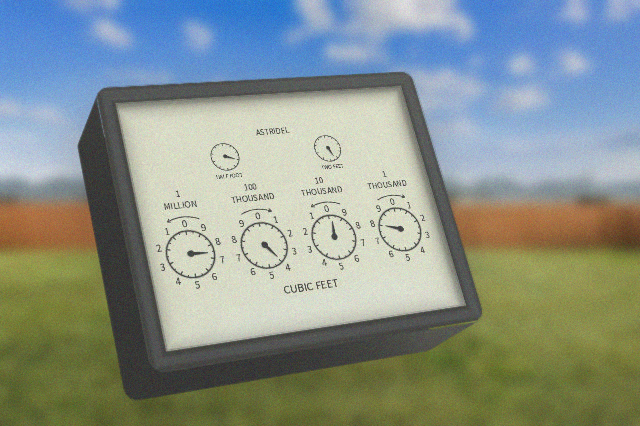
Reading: {"value": 739800, "unit": "ft³"}
